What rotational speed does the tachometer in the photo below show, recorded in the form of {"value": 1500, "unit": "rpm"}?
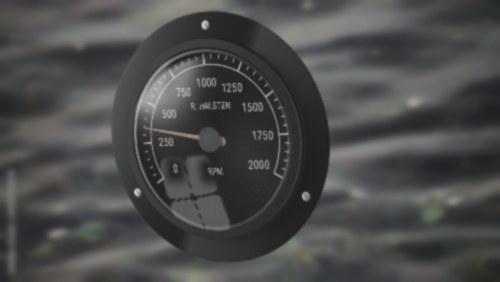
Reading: {"value": 350, "unit": "rpm"}
